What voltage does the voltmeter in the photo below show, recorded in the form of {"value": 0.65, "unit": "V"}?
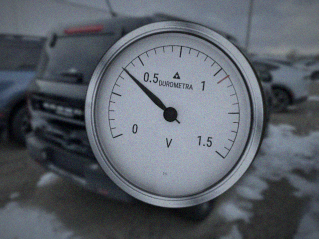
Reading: {"value": 0.4, "unit": "V"}
